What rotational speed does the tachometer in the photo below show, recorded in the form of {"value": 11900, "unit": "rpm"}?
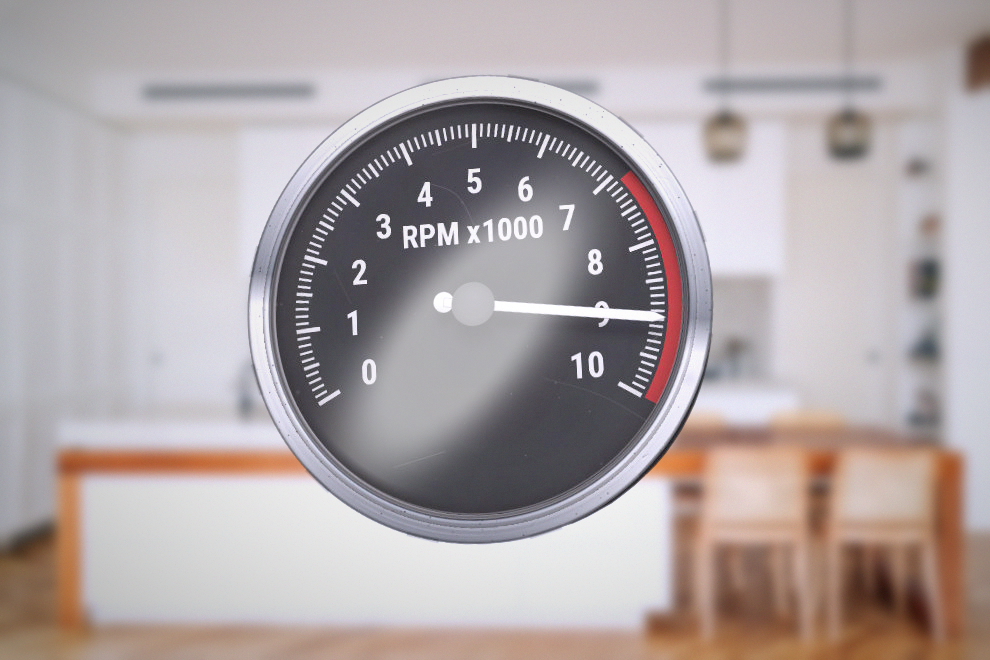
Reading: {"value": 9000, "unit": "rpm"}
